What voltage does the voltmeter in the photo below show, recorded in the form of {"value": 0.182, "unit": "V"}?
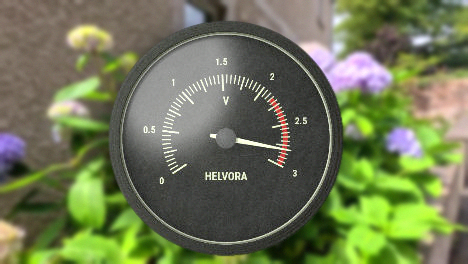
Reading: {"value": 2.8, "unit": "V"}
